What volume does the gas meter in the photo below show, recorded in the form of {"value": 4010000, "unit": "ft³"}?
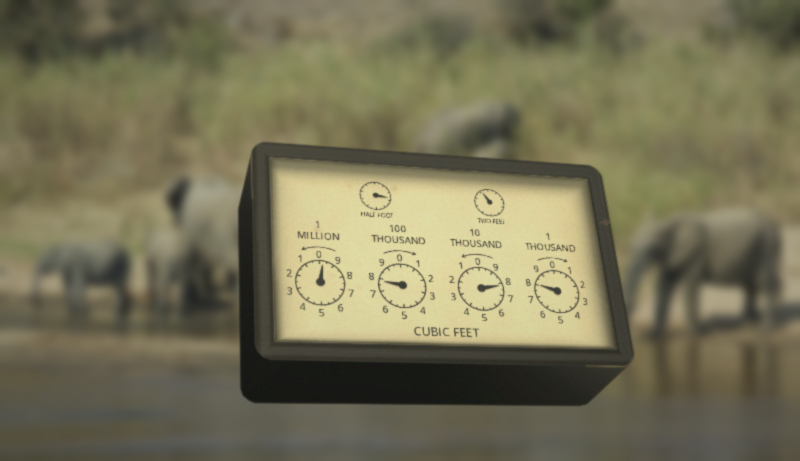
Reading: {"value": 977800, "unit": "ft³"}
